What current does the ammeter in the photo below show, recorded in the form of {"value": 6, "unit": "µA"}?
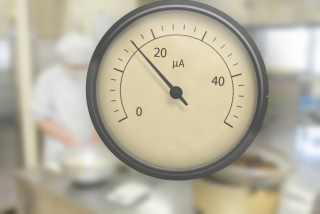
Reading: {"value": 16, "unit": "µA"}
